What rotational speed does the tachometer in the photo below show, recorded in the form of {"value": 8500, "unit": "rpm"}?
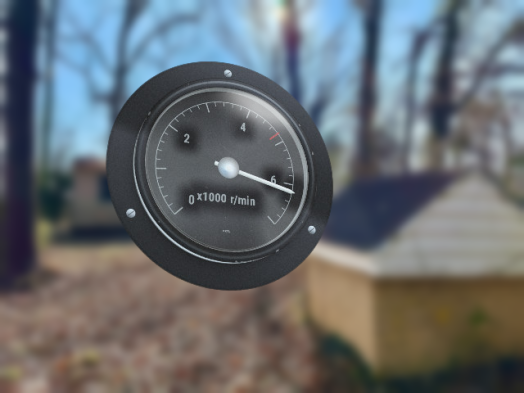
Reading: {"value": 6200, "unit": "rpm"}
